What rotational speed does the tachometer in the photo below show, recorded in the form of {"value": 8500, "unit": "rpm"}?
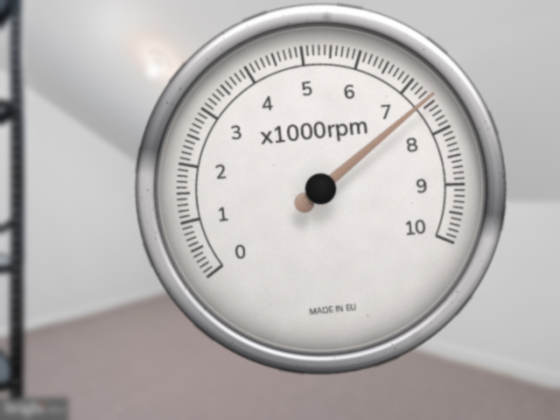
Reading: {"value": 7400, "unit": "rpm"}
